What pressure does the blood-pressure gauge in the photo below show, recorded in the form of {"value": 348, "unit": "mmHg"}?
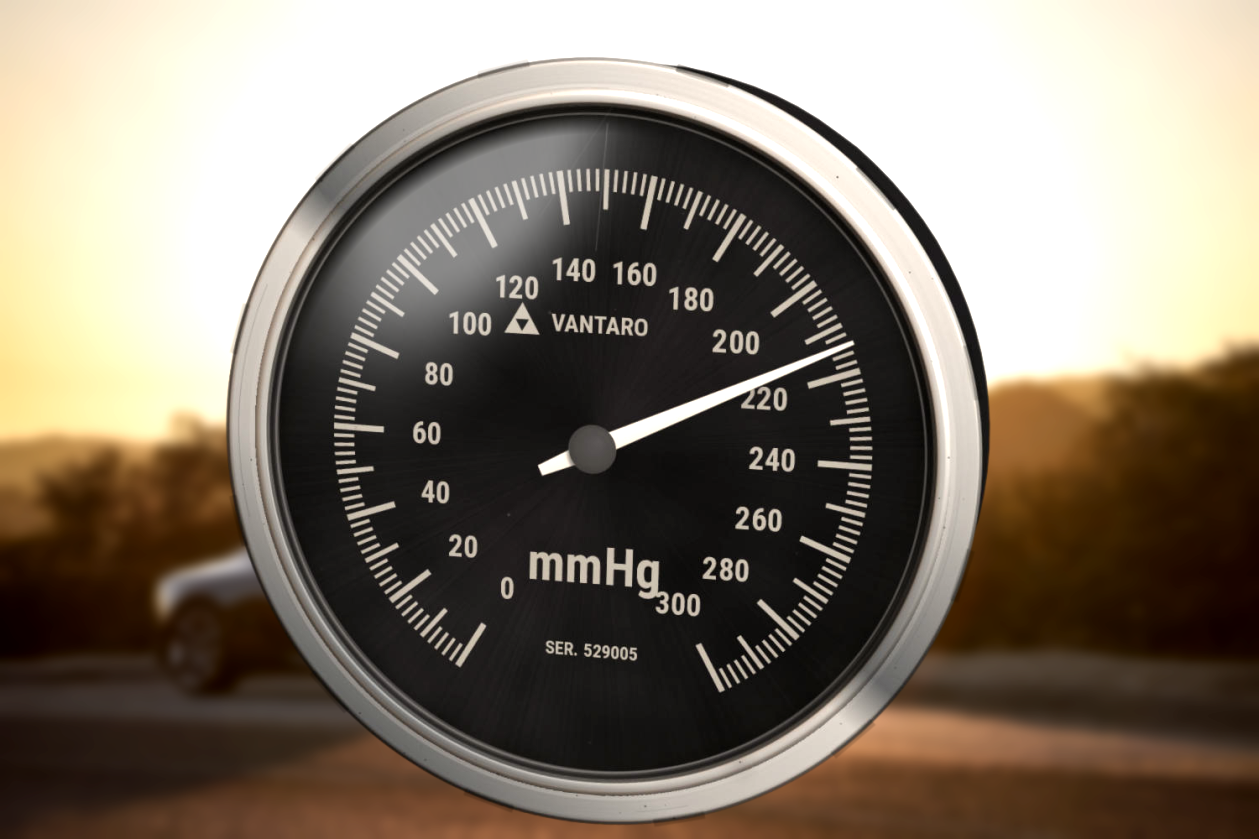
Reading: {"value": 214, "unit": "mmHg"}
